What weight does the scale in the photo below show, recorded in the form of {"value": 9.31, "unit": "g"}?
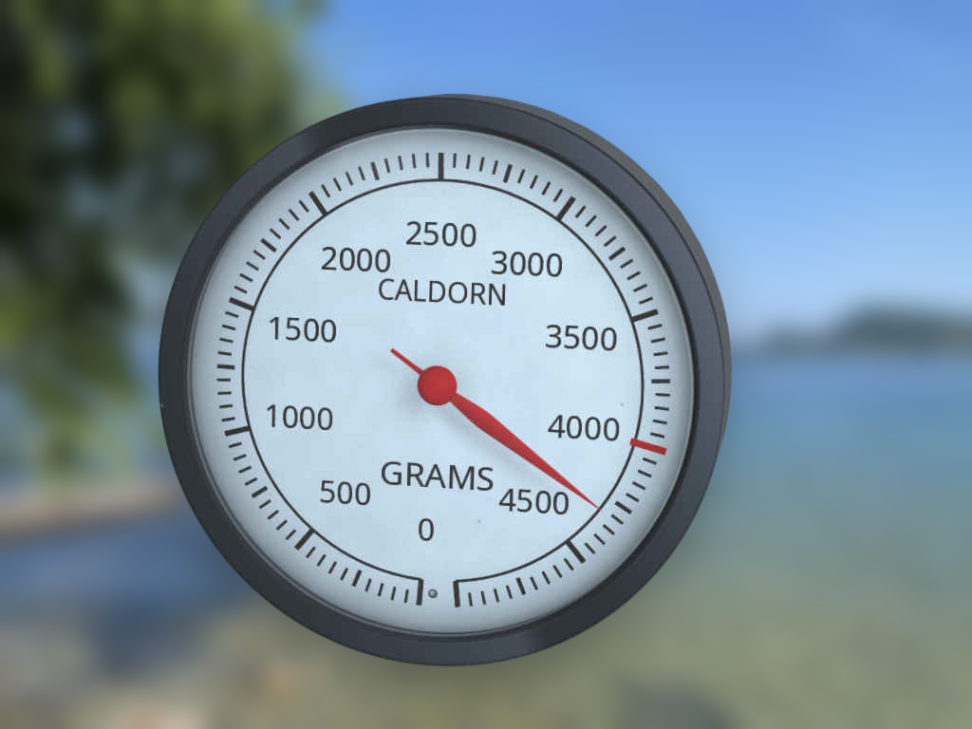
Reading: {"value": 4300, "unit": "g"}
